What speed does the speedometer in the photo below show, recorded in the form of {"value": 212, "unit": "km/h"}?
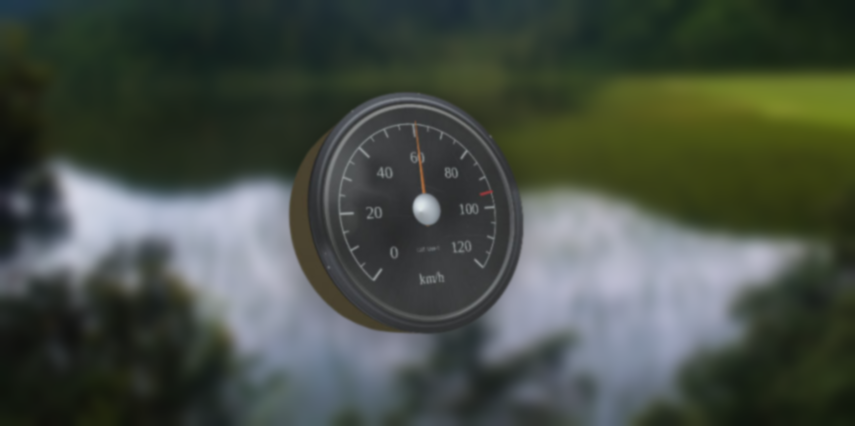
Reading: {"value": 60, "unit": "km/h"}
